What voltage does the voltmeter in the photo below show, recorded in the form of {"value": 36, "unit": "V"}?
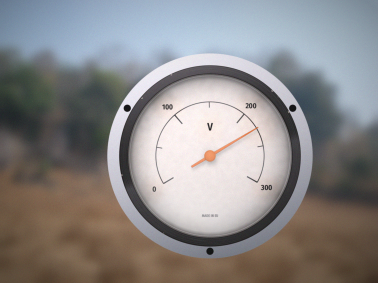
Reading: {"value": 225, "unit": "V"}
